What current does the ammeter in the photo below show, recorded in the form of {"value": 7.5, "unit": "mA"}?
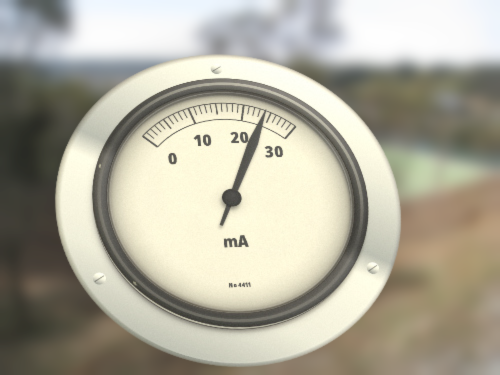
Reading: {"value": 24, "unit": "mA"}
